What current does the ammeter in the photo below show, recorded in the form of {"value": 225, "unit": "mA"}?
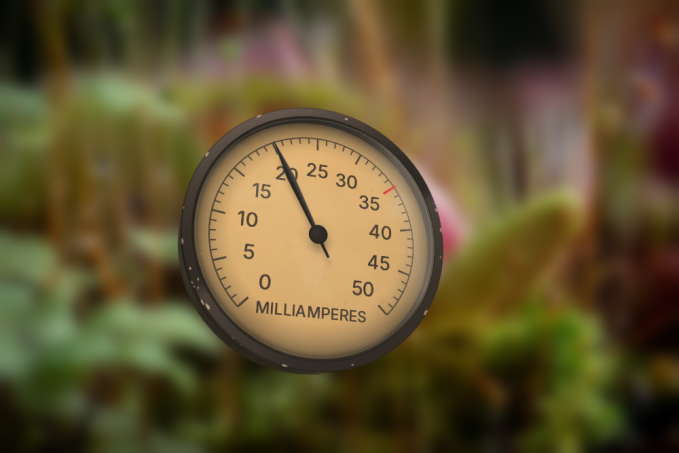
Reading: {"value": 20, "unit": "mA"}
